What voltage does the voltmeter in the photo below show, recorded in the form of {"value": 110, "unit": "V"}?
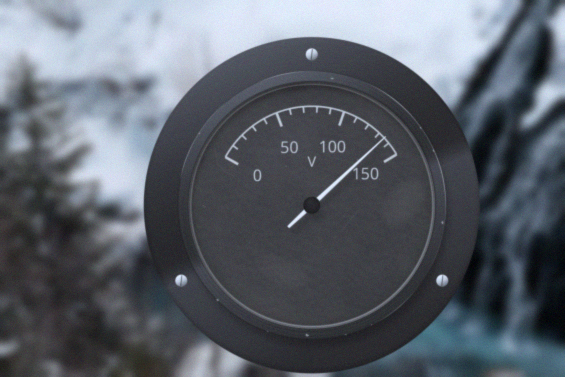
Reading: {"value": 135, "unit": "V"}
